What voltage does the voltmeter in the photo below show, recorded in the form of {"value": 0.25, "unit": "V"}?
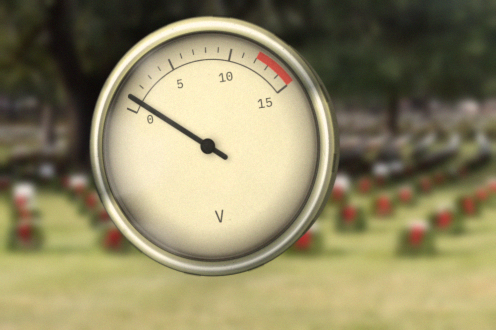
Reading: {"value": 1, "unit": "V"}
